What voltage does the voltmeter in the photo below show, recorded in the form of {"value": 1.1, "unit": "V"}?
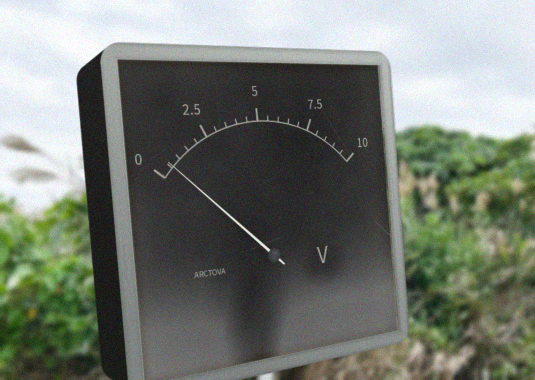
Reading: {"value": 0.5, "unit": "V"}
